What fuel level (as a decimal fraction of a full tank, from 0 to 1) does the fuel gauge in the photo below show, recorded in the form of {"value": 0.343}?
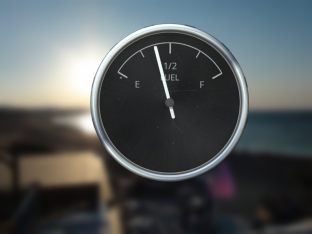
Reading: {"value": 0.375}
